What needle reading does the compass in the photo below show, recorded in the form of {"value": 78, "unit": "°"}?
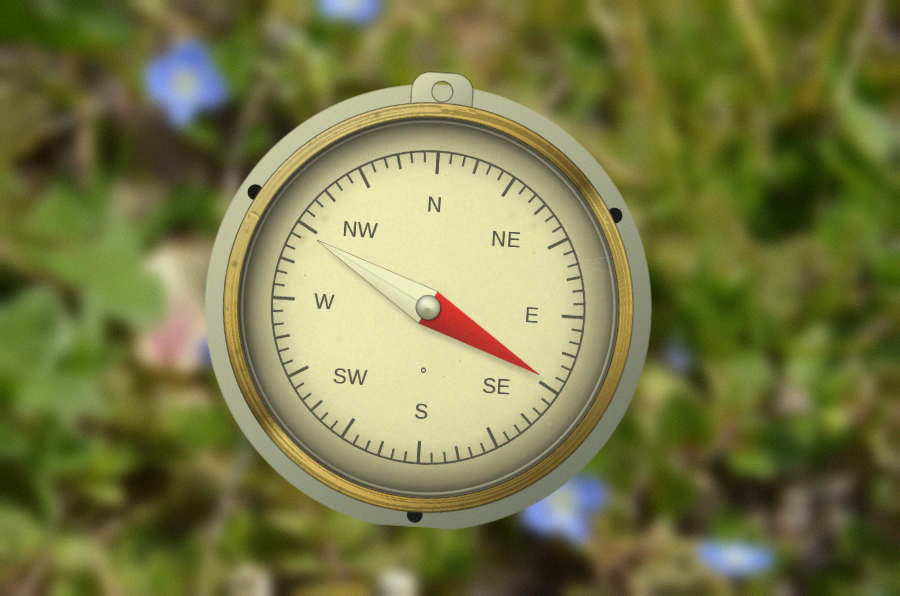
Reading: {"value": 117.5, "unit": "°"}
